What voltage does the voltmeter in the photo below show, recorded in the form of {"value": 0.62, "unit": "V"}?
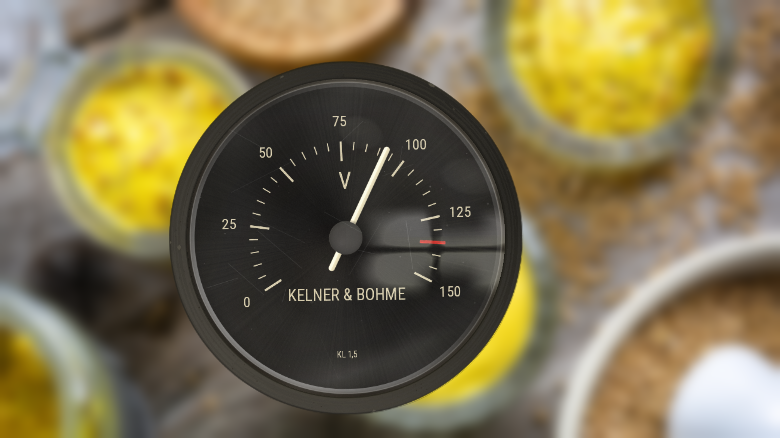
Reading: {"value": 92.5, "unit": "V"}
